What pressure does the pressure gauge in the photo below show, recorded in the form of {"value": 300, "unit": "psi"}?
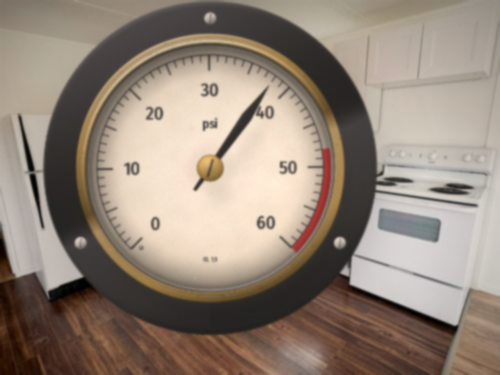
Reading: {"value": 38, "unit": "psi"}
